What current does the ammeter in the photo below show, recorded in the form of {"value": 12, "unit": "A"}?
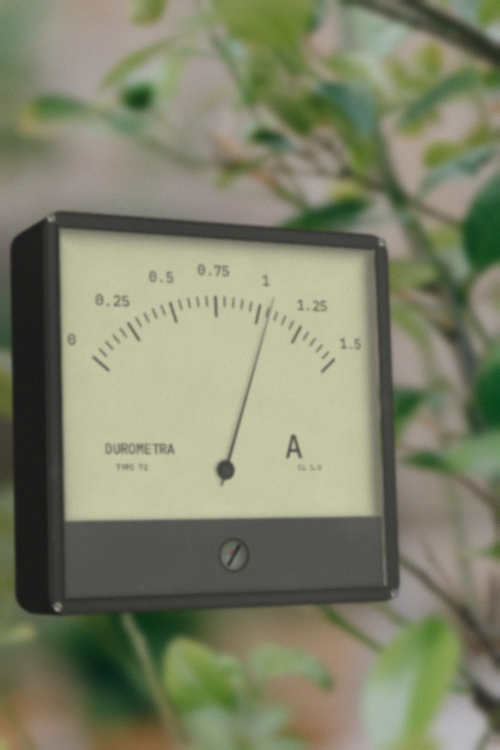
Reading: {"value": 1.05, "unit": "A"}
